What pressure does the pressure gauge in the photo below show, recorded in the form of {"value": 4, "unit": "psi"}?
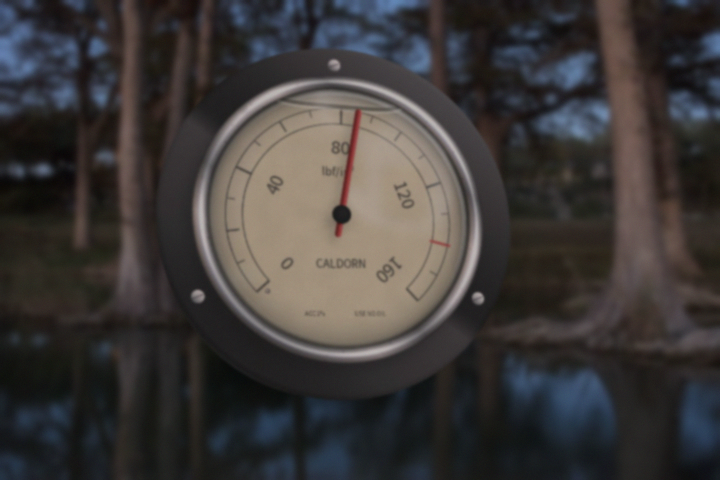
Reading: {"value": 85, "unit": "psi"}
